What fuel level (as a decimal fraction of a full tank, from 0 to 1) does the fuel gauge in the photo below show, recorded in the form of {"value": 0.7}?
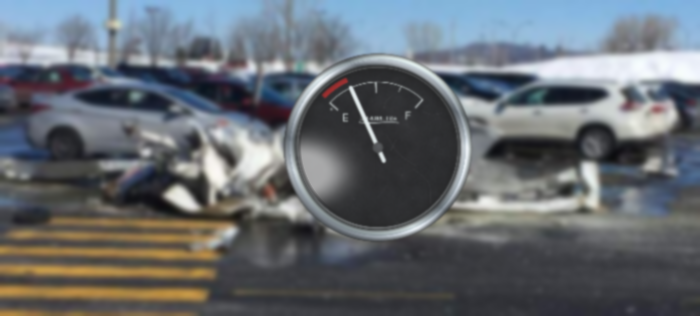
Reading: {"value": 0.25}
